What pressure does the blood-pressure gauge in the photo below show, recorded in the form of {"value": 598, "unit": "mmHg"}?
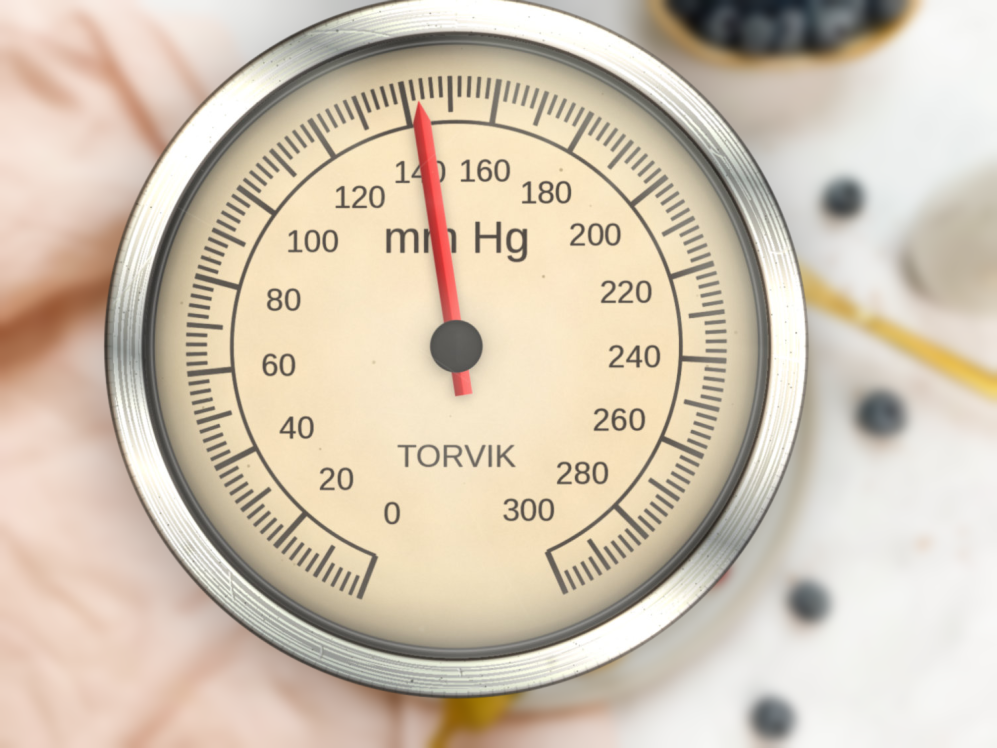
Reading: {"value": 143, "unit": "mmHg"}
